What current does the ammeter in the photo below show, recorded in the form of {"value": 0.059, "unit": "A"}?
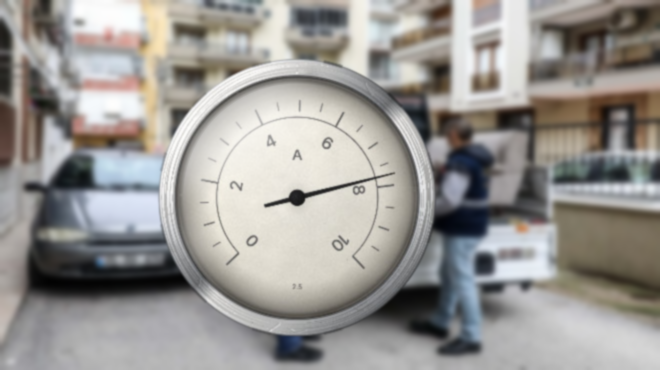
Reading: {"value": 7.75, "unit": "A"}
